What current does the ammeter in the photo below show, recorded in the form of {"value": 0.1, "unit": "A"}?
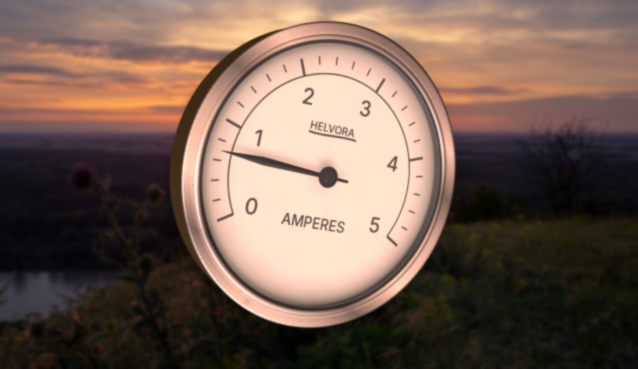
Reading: {"value": 0.7, "unit": "A"}
